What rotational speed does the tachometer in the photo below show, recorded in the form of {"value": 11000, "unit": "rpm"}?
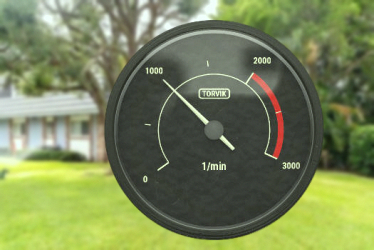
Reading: {"value": 1000, "unit": "rpm"}
